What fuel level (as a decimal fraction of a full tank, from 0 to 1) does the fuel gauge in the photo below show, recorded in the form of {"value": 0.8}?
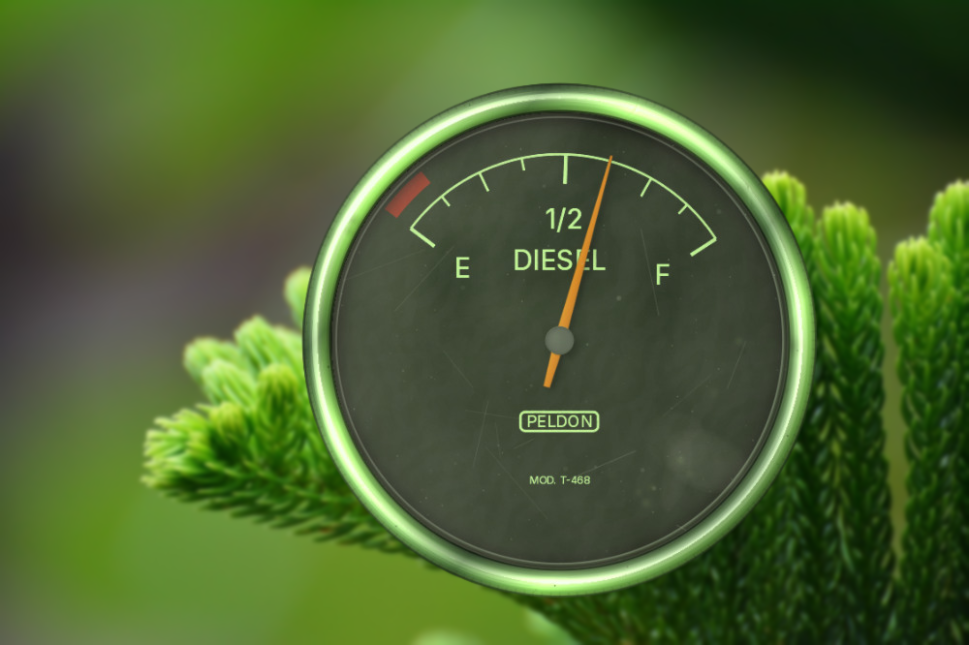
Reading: {"value": 0.625}
